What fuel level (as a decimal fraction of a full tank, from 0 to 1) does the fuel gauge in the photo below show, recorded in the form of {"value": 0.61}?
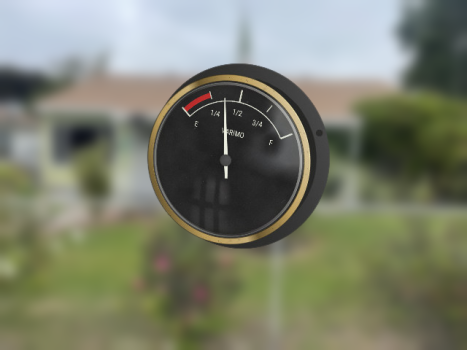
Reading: {"value": 0.375}
